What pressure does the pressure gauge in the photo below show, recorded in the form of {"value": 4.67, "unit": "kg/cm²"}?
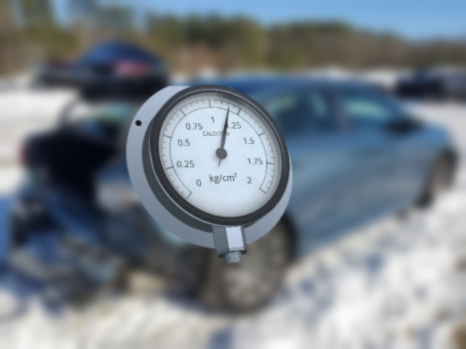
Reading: {"value": 1.15, "unit": "kg/cm²"}
